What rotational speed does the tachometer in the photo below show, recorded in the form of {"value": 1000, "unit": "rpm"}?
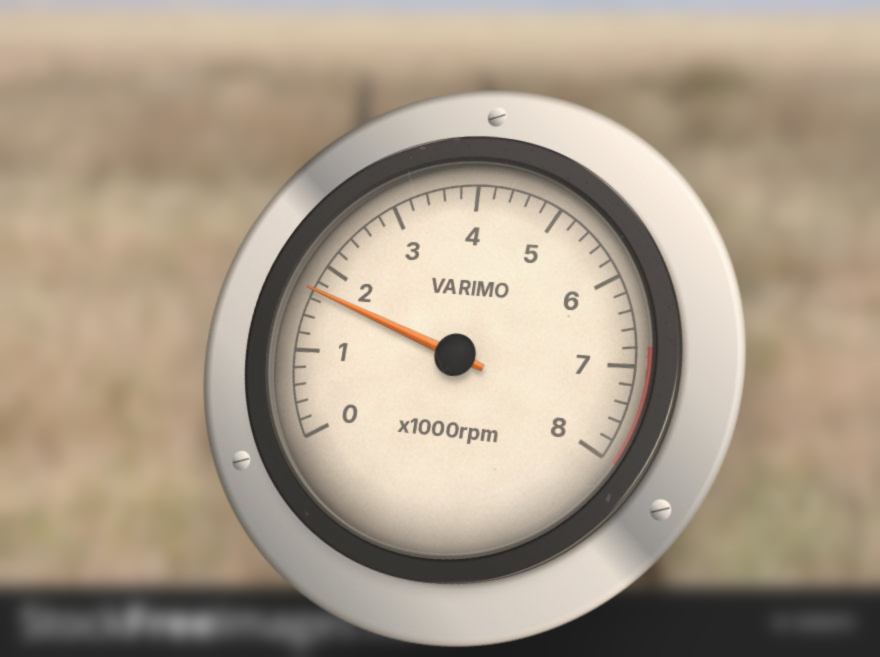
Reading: {"value": 1700, "unit": "rpm"}
